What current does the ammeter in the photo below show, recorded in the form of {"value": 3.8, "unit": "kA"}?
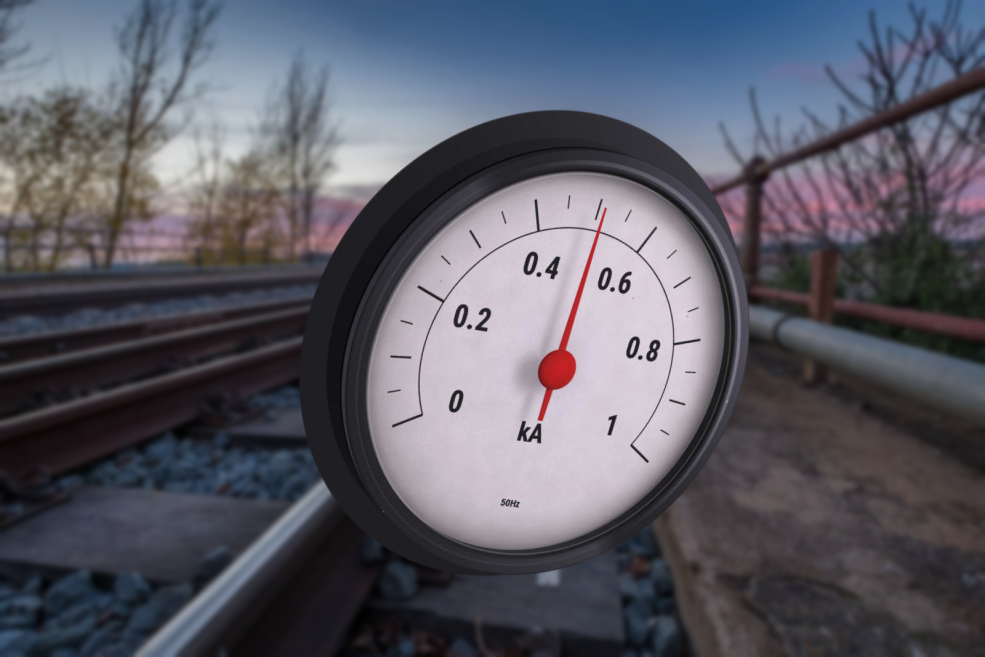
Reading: {"value": 0.5, "unit": "kA"}
